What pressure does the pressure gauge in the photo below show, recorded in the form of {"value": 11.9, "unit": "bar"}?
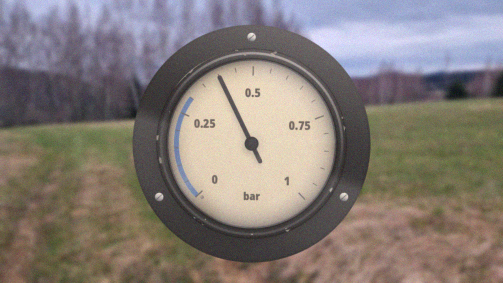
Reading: {"value": 0.4, "unit": "bar"}
